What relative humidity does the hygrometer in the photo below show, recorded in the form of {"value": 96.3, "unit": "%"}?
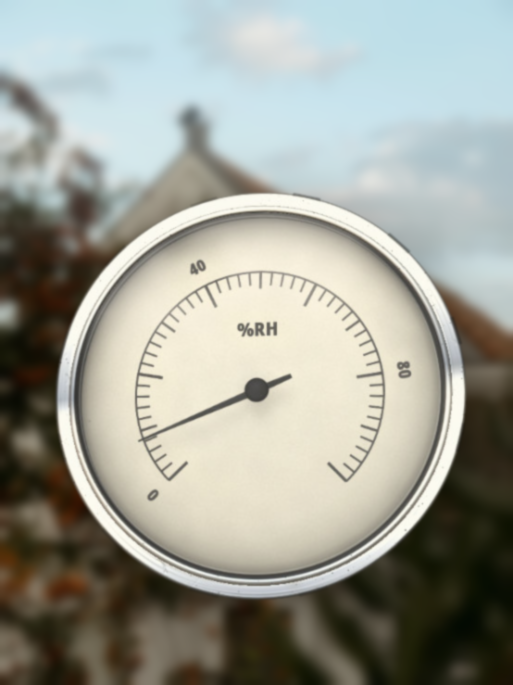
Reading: {"value": 8, "unit": "%"}
